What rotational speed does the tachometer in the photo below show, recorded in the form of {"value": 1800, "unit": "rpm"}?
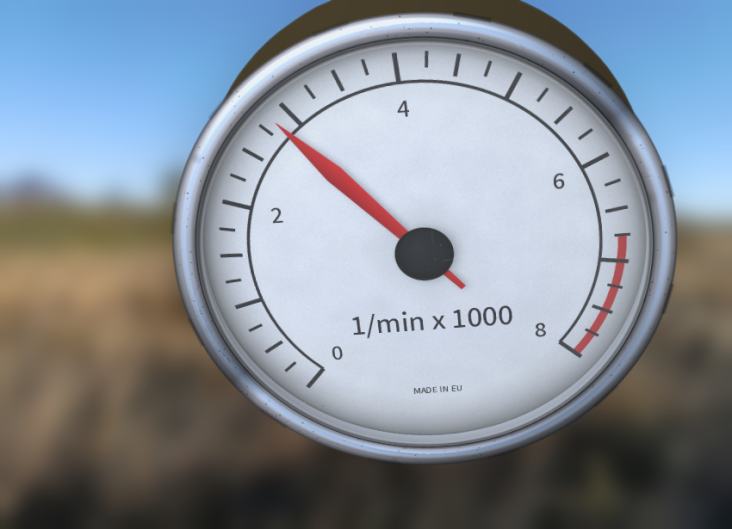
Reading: {"value": 2875, "unit": "rpm"}
